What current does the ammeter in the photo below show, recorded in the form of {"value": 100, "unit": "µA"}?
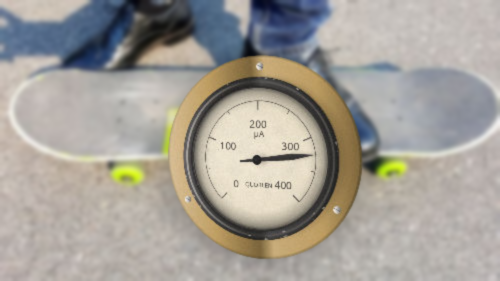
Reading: {"value": 325, "unit": "µA"}
